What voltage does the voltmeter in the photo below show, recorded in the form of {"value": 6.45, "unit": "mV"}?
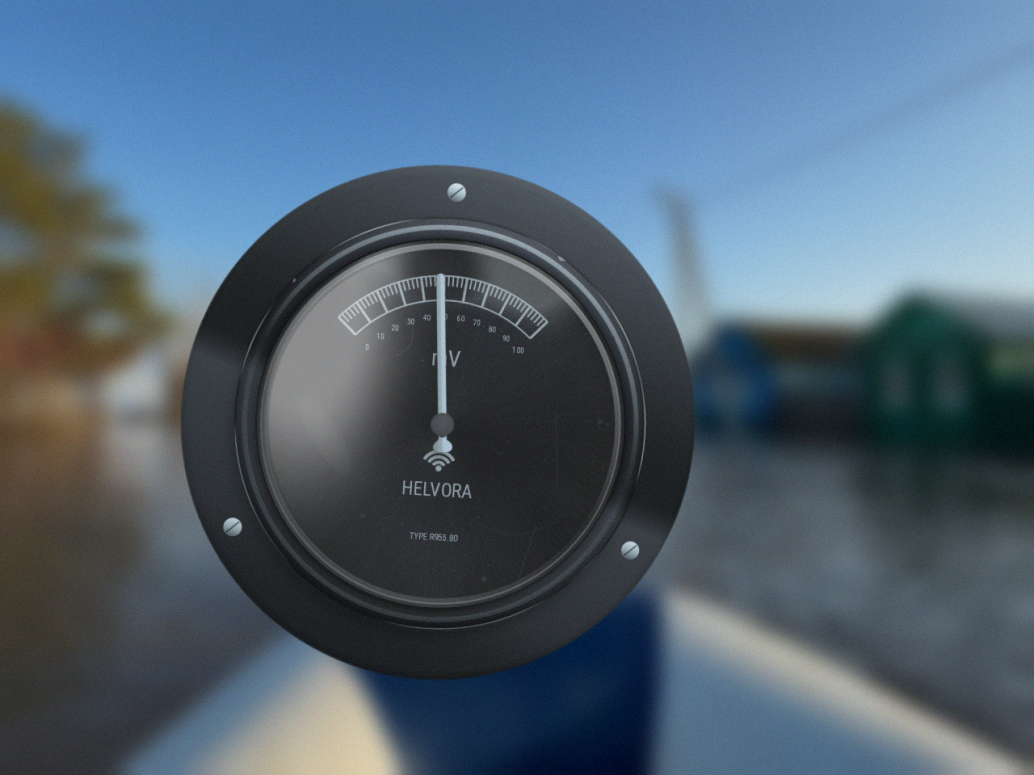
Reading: {"value": 48, "unit": "mV"}
